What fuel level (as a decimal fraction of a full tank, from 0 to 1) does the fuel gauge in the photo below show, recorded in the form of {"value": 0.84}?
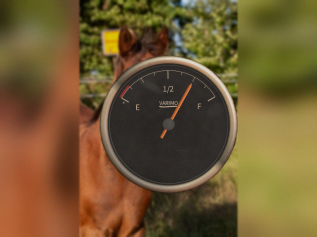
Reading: {"value": 0.75}
